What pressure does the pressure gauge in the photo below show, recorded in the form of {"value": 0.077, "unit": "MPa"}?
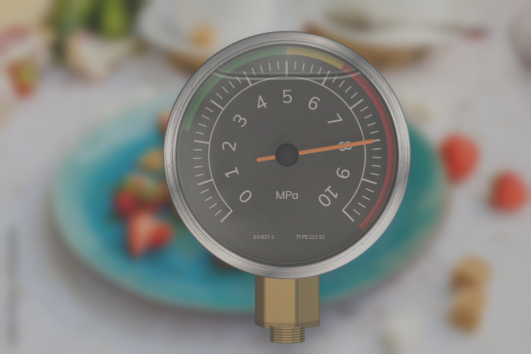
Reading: {"value": 8, "unit": "MPa"}
